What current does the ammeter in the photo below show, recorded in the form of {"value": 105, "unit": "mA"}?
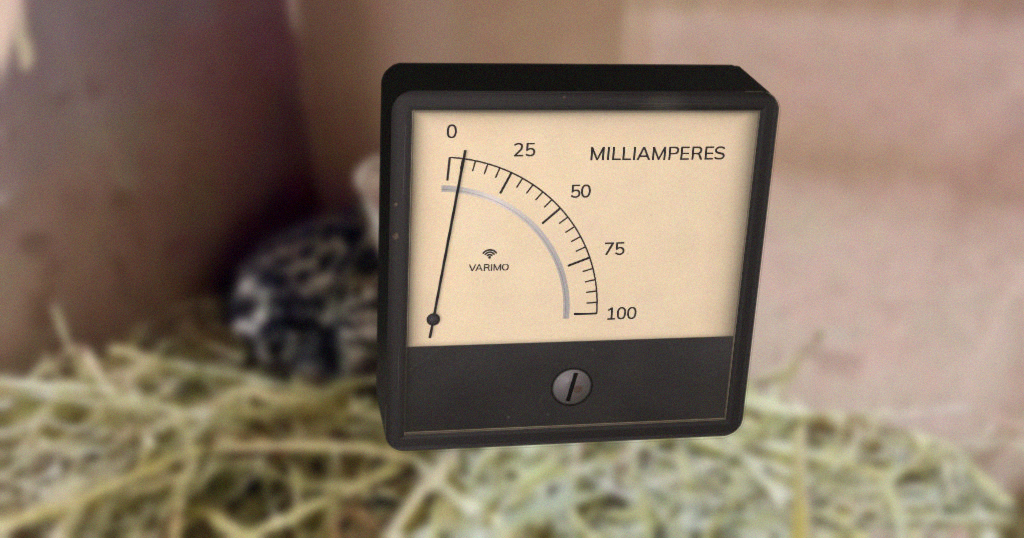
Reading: {"value": 5, "unit": "mA"}
